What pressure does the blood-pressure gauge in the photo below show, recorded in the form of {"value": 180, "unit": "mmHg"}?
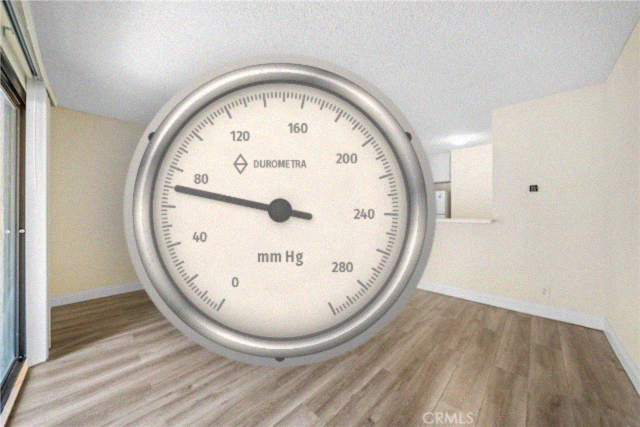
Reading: {"value": 70, "unit": "mmHg"}
